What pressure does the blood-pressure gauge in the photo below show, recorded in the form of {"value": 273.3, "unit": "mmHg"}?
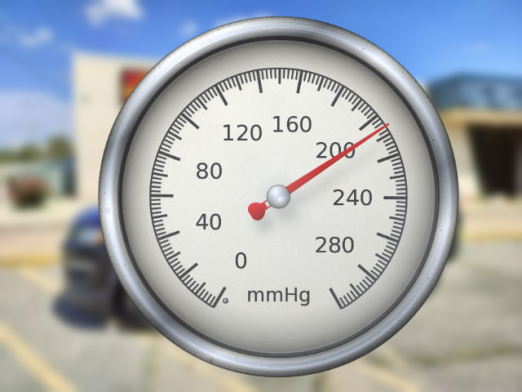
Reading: {"value": 206, "unit": "mmHg"}
